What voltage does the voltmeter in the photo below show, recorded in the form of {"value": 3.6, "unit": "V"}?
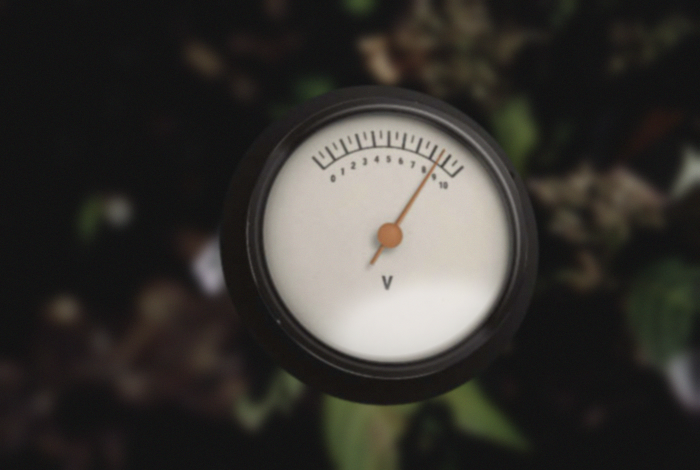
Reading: {"value": 8.5, "unit": "V"}
